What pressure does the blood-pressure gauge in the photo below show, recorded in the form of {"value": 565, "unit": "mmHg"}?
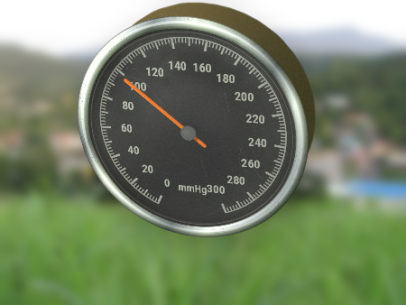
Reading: {"value": 100, "unit": "mmHg"}
